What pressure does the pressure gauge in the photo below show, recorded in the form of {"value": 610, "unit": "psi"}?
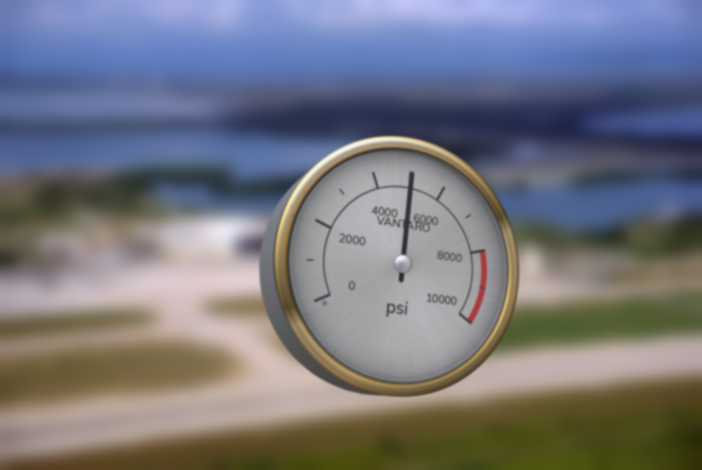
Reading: {"value": 5000, "unit": "psi"}
